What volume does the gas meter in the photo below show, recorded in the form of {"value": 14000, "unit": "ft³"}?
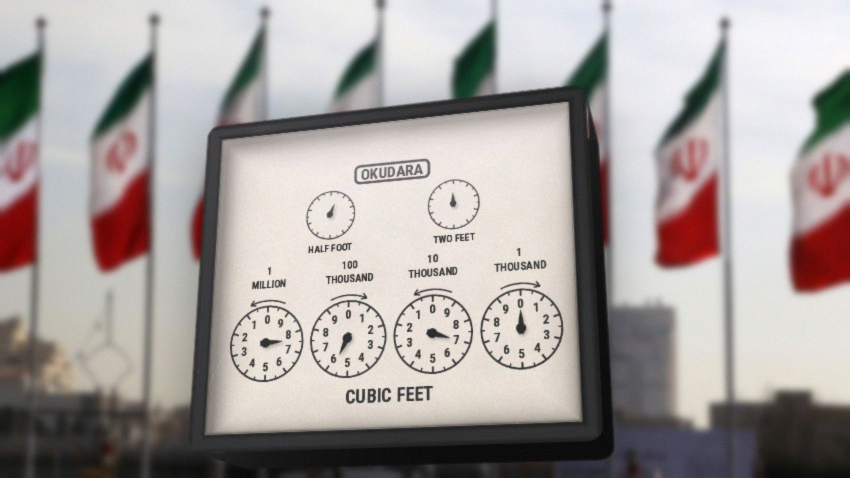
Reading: {"value": 757000, "unit": "ft³"}
